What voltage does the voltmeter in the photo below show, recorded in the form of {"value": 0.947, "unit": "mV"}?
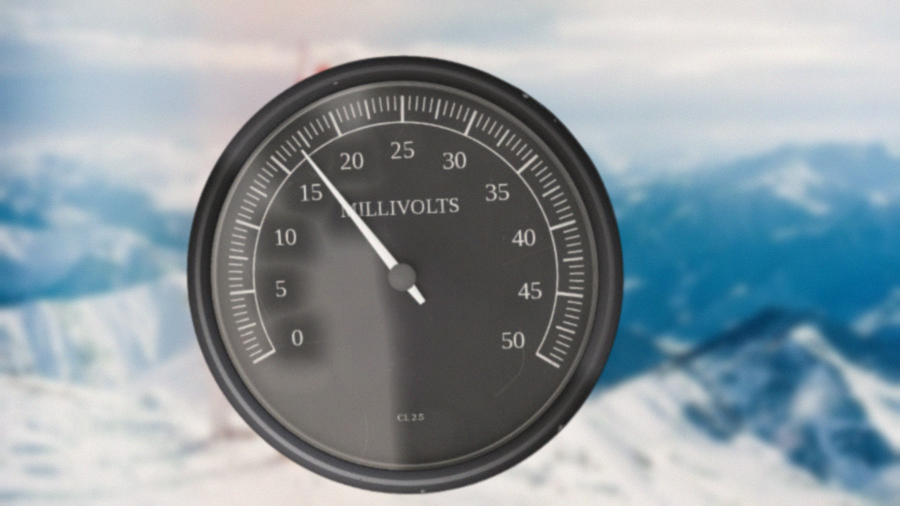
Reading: {"value": 17, "unit": "mV"}
